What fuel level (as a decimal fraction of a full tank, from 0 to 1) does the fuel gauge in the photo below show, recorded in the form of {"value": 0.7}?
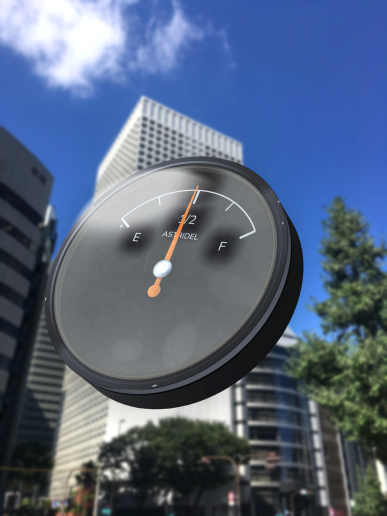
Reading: {"value": 0.5}
